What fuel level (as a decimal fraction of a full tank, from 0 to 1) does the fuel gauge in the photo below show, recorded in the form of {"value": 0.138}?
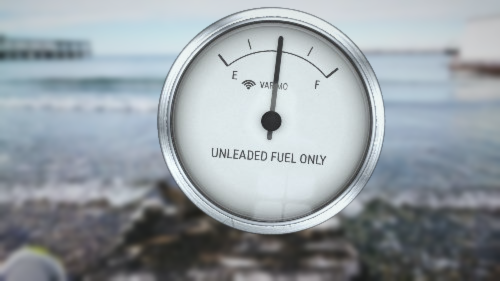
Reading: {"value": 0.5}
